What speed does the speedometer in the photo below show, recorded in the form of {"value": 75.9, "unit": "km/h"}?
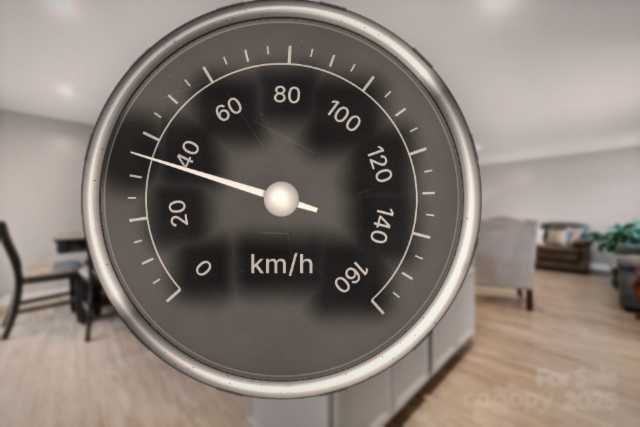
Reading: {"value": 35, "unit": "km/h"}
